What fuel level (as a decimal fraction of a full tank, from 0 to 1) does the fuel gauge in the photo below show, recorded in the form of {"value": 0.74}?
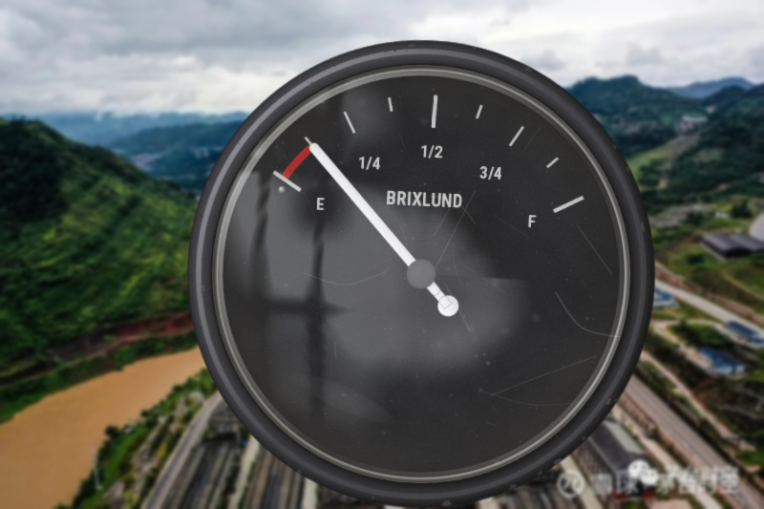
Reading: {"value": 0.125}
